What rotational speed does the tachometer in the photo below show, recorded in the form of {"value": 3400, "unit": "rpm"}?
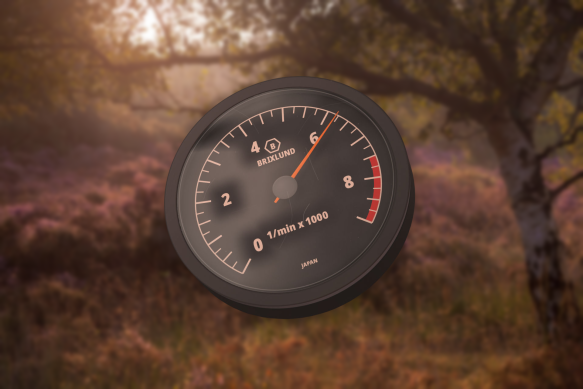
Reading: {"value": 6250, "unit": "rpm"}
